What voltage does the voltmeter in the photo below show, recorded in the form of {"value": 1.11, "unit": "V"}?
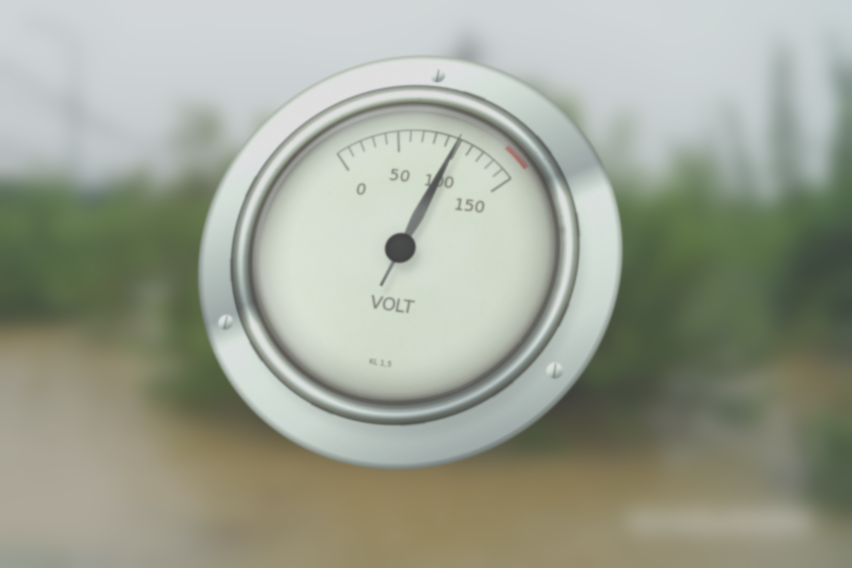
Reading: {"value": 100, "unit": "V"}
